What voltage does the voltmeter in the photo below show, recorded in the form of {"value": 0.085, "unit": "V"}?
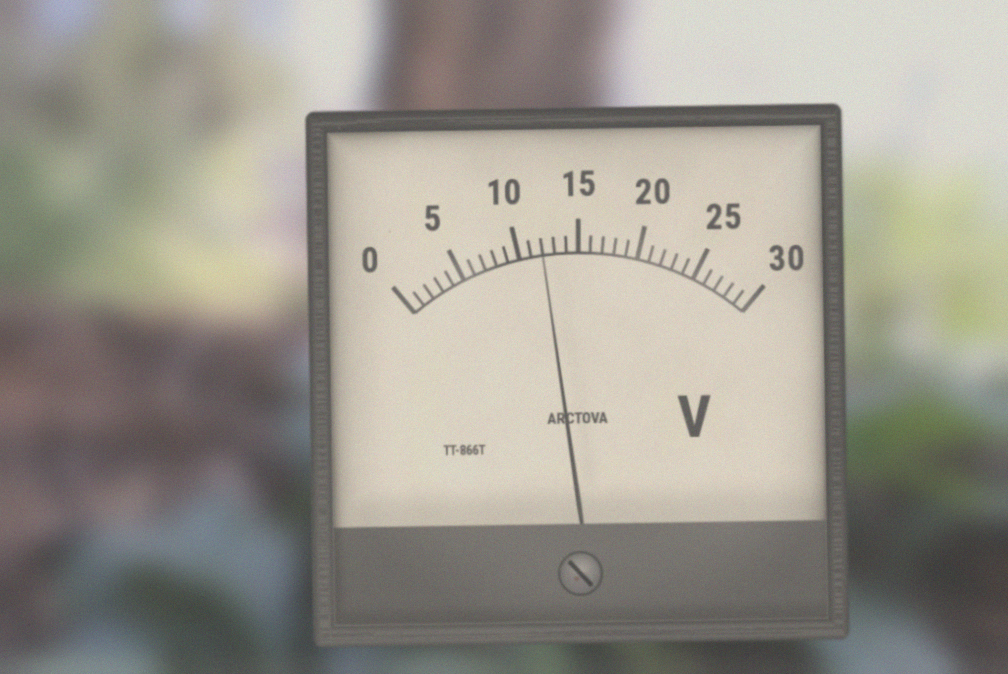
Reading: {"value": 12, "unit": "V"}
